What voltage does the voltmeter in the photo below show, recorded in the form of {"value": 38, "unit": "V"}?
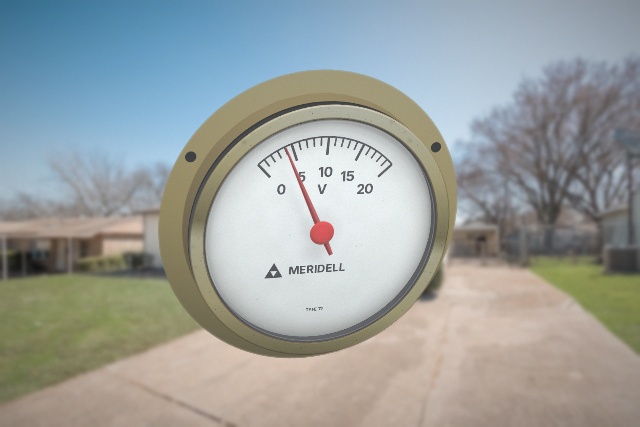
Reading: {"value": 4, "unit": "V"}
